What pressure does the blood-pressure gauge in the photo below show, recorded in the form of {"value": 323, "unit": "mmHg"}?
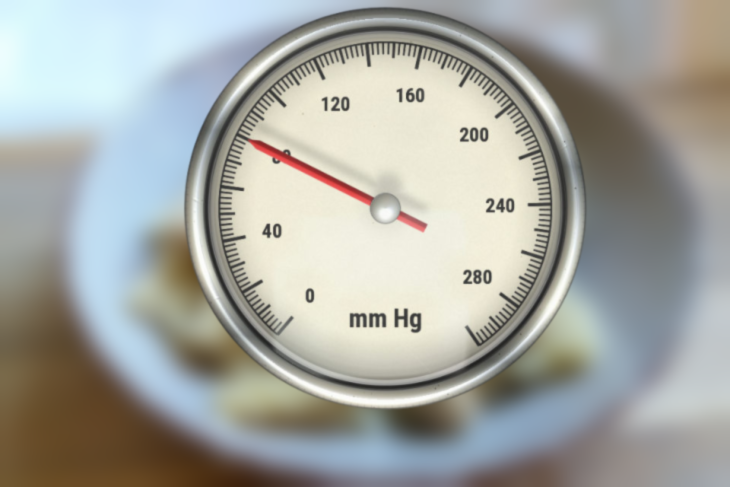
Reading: {"value": 80, "unit": "mmHg"}
